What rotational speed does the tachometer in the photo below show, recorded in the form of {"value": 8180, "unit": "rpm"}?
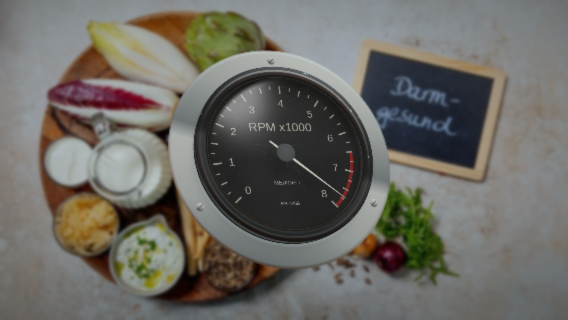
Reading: {"value": 7750, "unit": "rpm"}
